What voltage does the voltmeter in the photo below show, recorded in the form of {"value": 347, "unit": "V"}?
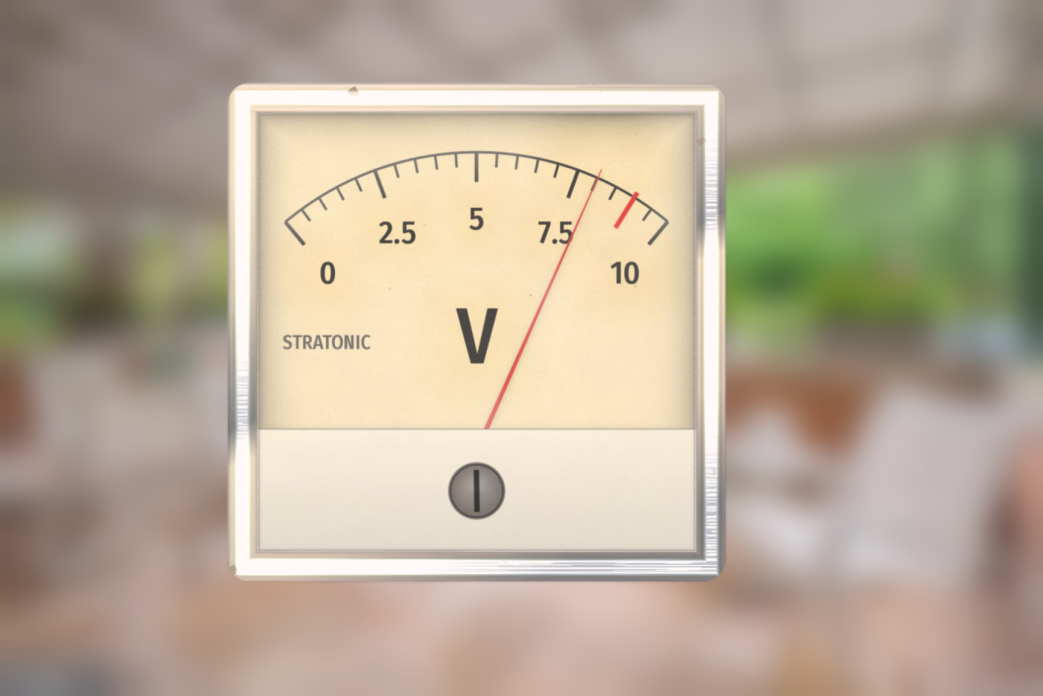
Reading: {"value": 8, "unit": "V"}
